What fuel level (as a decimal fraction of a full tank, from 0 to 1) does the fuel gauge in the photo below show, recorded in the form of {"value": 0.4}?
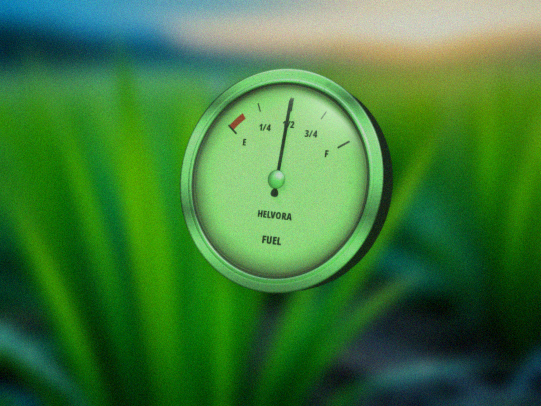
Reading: {"value": 0.5}
